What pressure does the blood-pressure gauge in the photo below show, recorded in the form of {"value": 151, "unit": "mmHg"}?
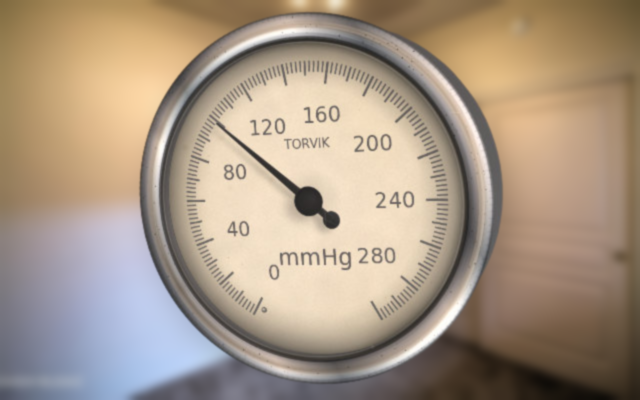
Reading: {"value": 100, "unit": "mmHg"}
